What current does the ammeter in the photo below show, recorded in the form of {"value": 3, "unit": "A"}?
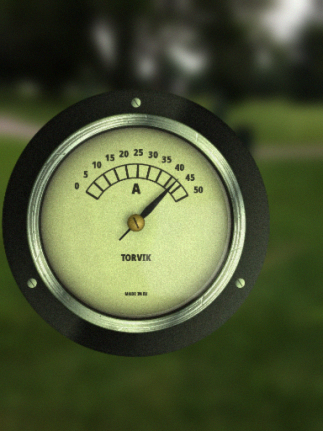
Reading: {"value": 42.5, "unit": "A"}
